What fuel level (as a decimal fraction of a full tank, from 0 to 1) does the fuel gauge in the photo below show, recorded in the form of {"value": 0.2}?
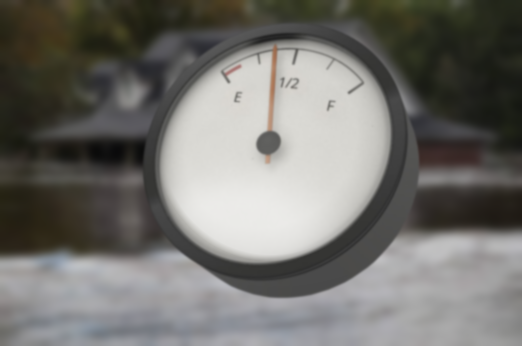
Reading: {"value": 0.375}
